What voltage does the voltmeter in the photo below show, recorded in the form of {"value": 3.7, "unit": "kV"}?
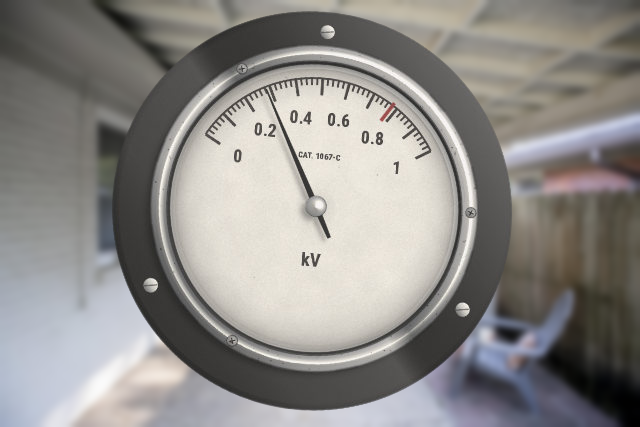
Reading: {"value": 0.28, "unit": "kV"}
